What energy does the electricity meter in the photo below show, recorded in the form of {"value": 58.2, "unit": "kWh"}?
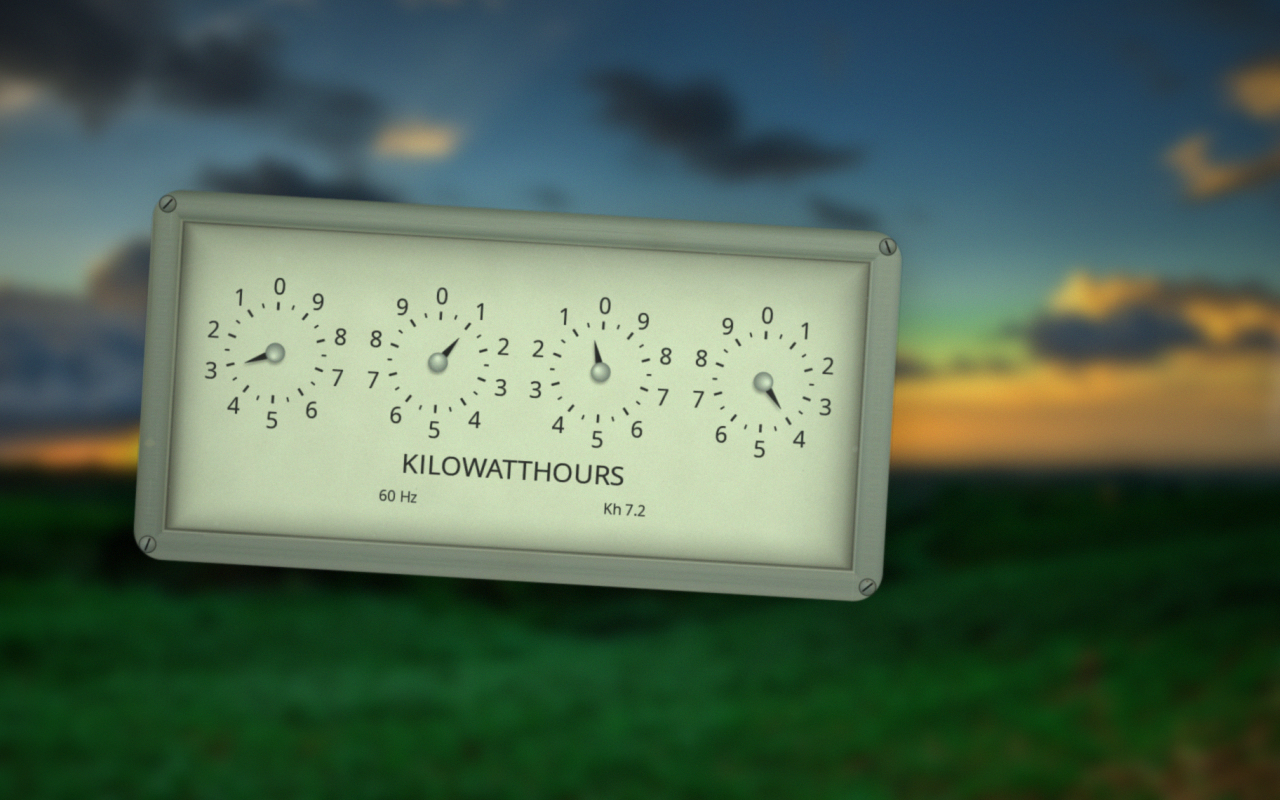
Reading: {"value": 3104, "unit": "kWh"}
